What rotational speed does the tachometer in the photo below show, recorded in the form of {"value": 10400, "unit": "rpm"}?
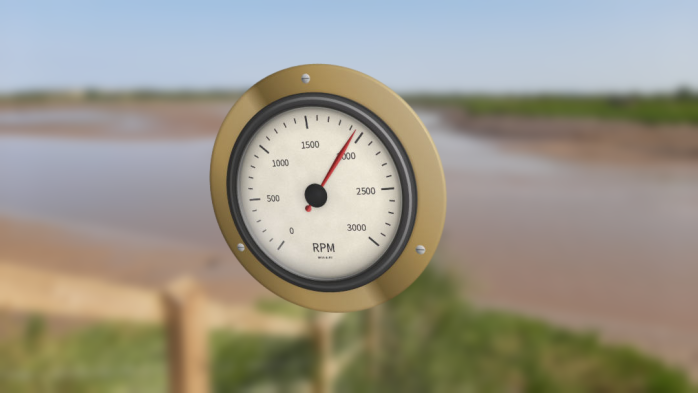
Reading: {"value": 1950, "unit": "rpm"}
